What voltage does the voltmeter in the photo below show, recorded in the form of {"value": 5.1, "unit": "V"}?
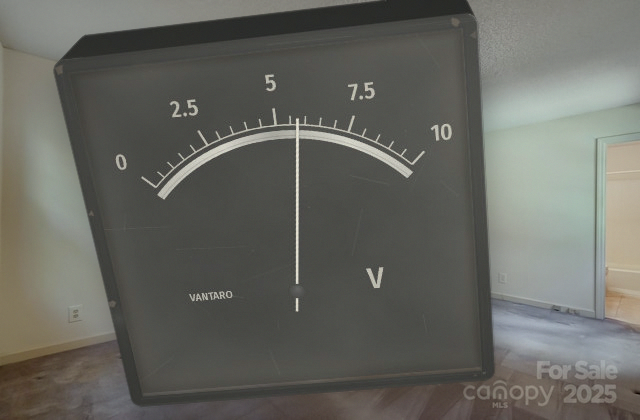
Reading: {"value": 5.75, "unit": "V"}
